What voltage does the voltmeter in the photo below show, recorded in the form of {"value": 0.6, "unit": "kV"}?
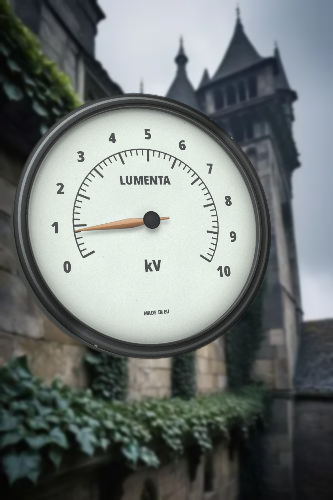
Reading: {"value": 0.8, "unit": "kV"}
